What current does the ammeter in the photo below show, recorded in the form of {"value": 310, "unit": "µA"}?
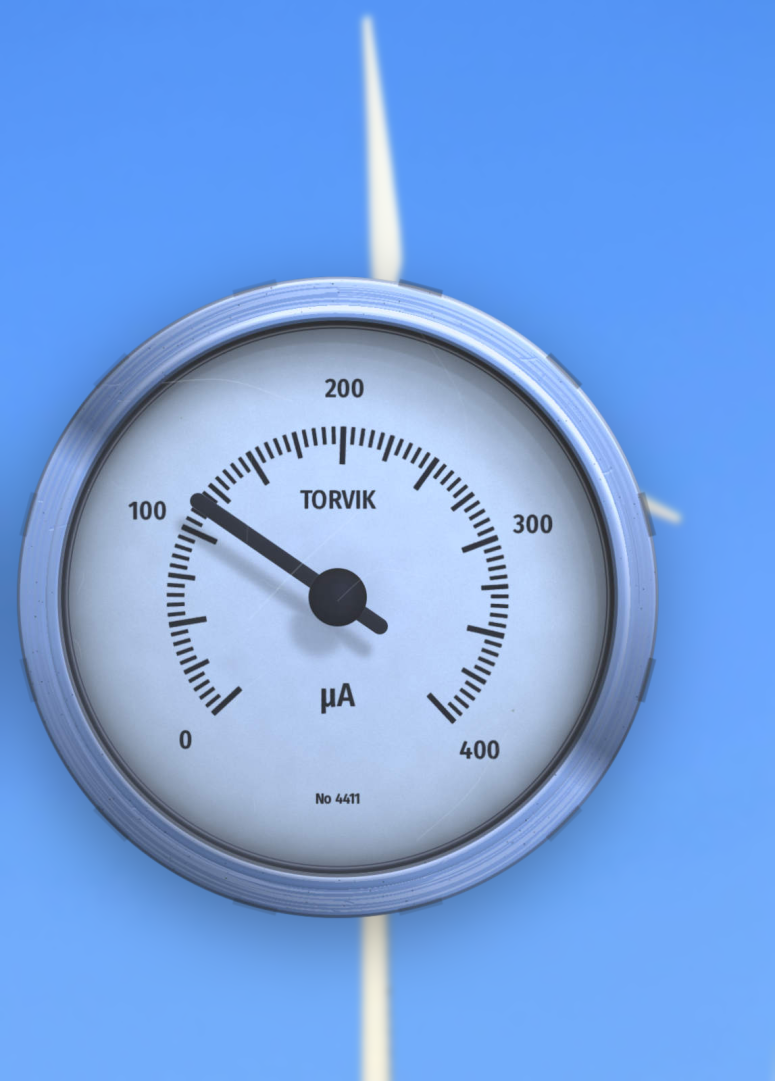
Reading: {"value": 115, "unit": "µA"}
